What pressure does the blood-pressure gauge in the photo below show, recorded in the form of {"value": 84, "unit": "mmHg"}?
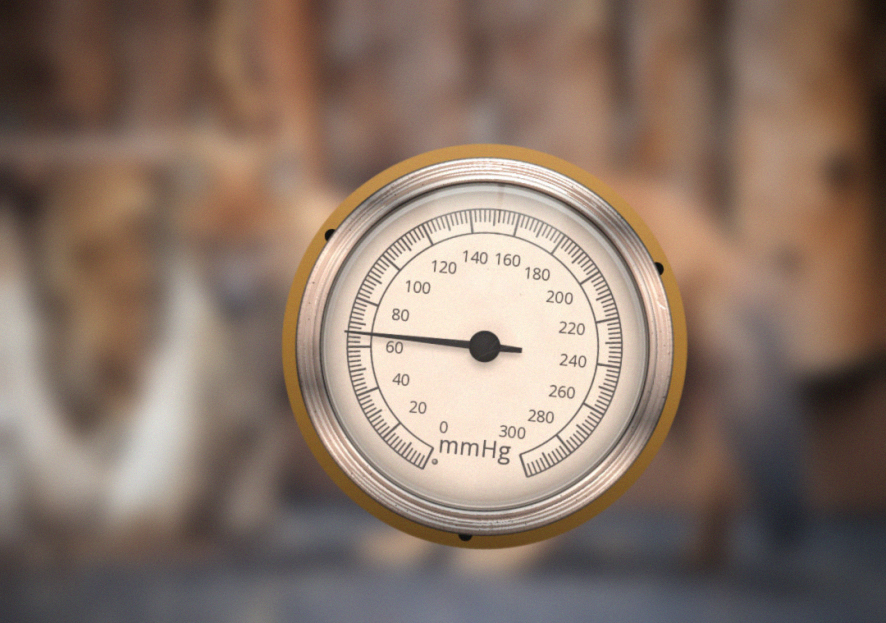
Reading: {"value": 66, "unit": "mmHg"}
